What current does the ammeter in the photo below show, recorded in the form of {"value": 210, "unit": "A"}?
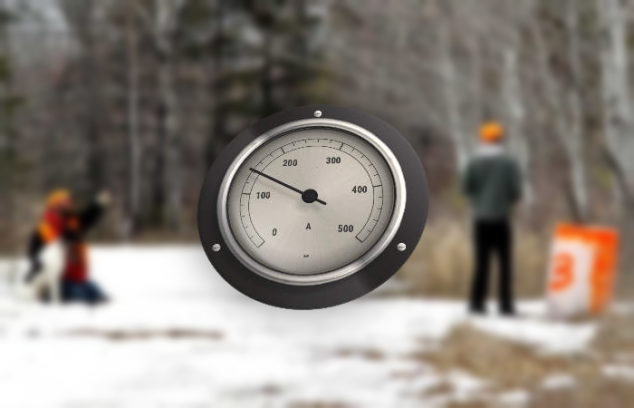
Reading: {"value": 140, "unit": "A"}
